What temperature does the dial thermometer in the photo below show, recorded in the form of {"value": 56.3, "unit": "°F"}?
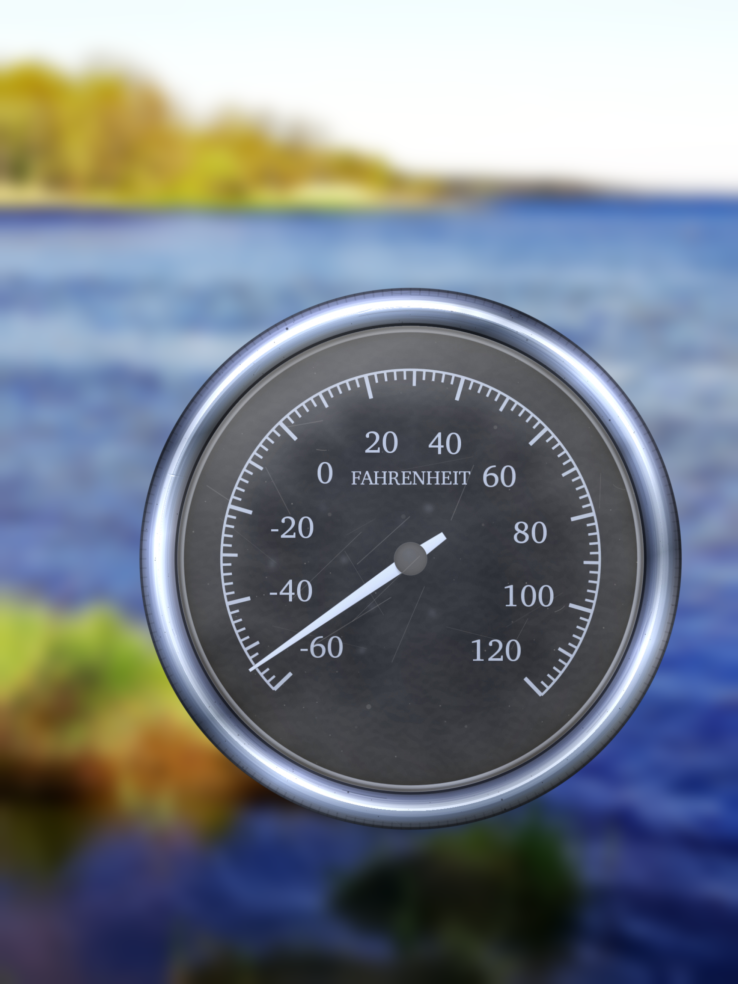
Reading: {"value": -54, "unit": "°F"}
